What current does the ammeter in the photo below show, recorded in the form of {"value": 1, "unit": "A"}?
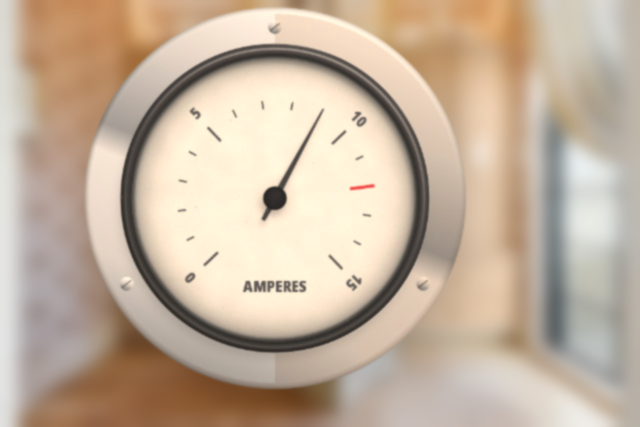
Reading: {"value": 9, "unit": "A"}
